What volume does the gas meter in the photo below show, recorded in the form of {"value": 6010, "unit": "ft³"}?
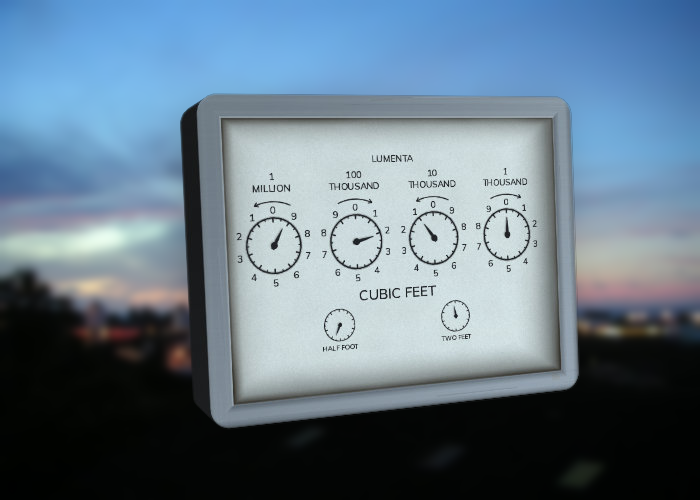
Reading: {"value": 921000, "unit": "ft³"}
